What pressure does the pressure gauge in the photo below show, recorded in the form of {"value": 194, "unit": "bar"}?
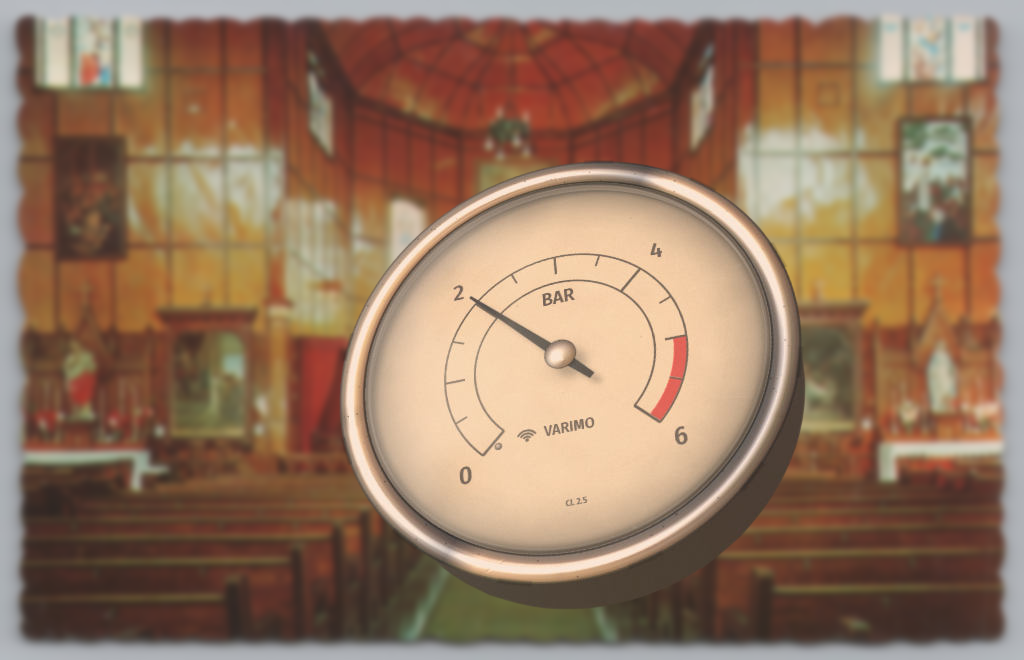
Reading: {"value": 2, "unit": "bar"}
